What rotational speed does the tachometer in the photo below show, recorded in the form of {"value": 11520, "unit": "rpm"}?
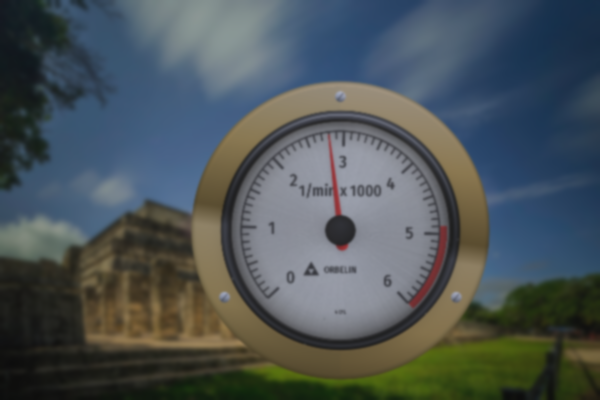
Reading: {"value": 2800, "unit": "rpm"}
